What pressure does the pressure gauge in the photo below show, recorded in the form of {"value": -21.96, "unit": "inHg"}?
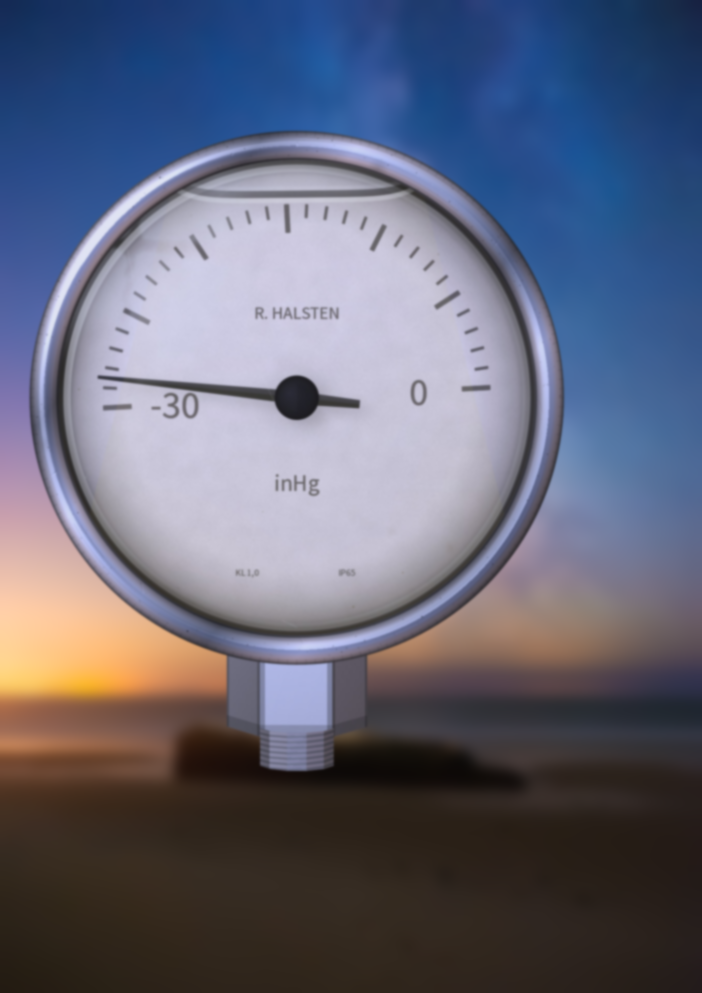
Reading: {"value": -28.5, "unit": "inHg"}
